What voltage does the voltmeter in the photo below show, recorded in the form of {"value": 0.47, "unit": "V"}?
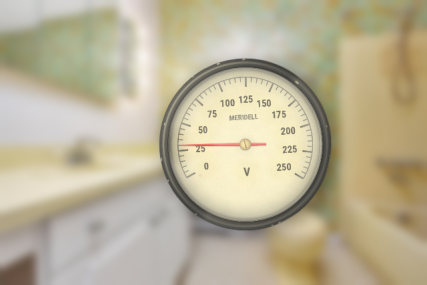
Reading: {"value": 30, "unit": "V"}
